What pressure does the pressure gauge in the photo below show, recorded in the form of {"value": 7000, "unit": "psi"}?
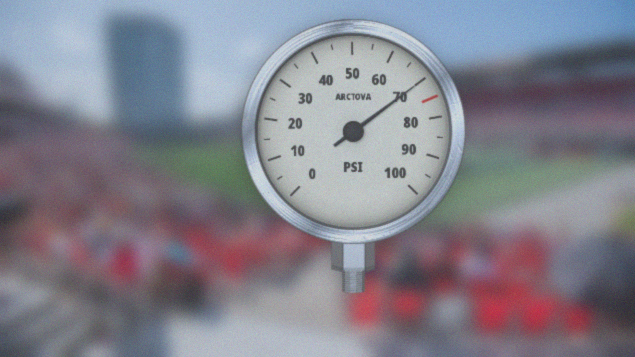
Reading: {"value": 70, "unit": "psi"}
